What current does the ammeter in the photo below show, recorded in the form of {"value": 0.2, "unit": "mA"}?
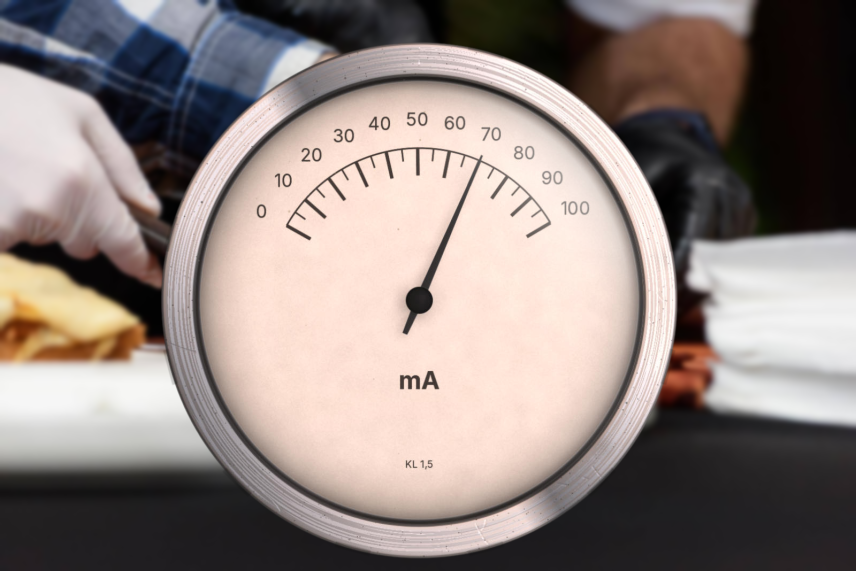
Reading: {"value": 70, "unit": "mA"}
